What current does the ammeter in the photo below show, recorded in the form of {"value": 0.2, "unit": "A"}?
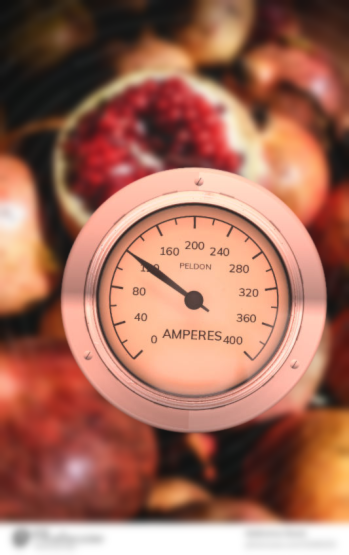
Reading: {"value": 120, "unit": "A"}
